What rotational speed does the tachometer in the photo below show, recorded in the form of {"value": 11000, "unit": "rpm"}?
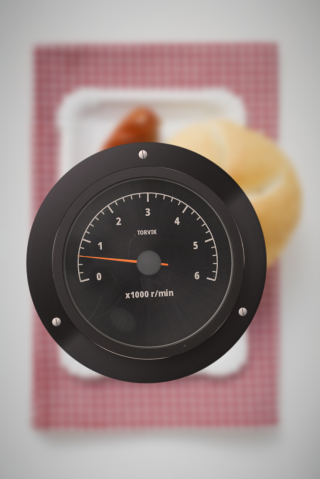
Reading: {"value": 600, "unit": "rpm"}
